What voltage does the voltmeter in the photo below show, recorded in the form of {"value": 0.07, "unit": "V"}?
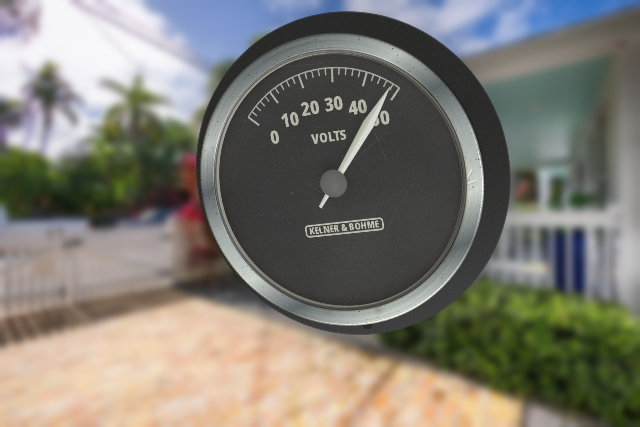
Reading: {"value": 48, "unit": "V"}
